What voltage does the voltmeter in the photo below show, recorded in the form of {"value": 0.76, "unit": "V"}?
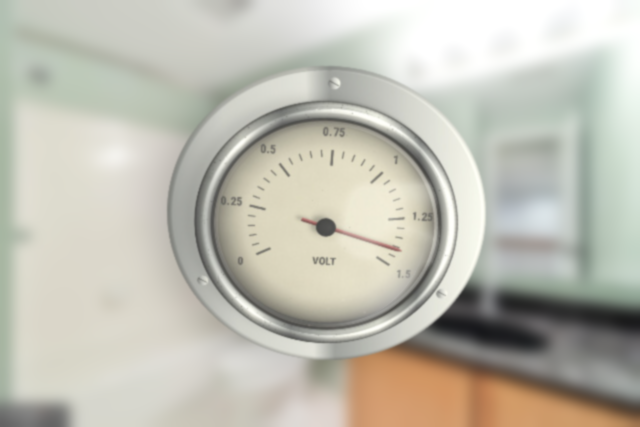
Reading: {"value": 1.4, "unit": "V"}
